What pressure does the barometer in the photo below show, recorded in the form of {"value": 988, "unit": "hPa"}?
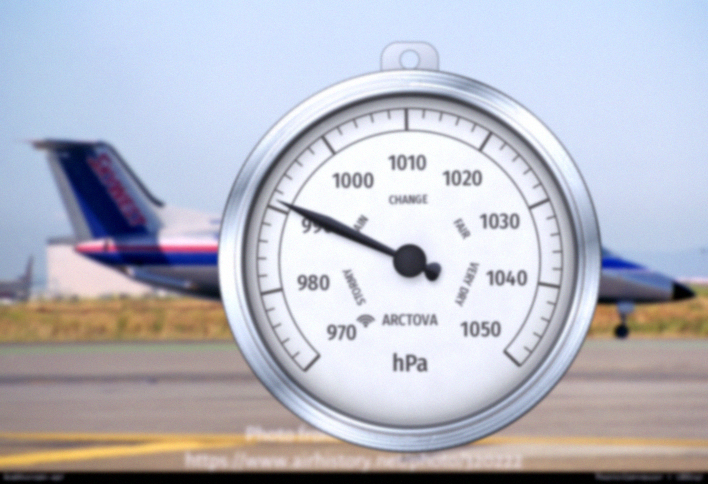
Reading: {"value": 991, "unit": "hPa"}
